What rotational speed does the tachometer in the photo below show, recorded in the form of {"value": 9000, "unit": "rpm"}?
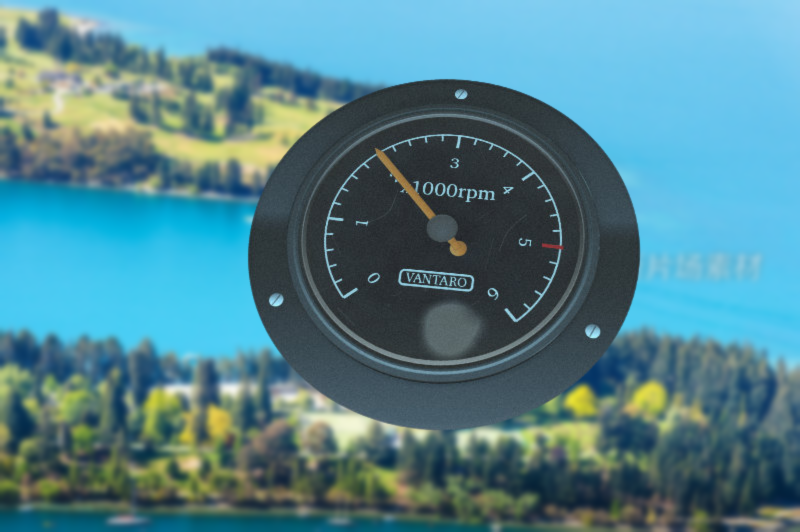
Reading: {"value": 2000, "unit": "rpm"}
